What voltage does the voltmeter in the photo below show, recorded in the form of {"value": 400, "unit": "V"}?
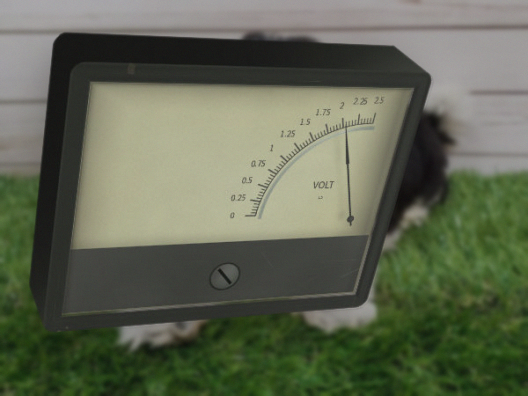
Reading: {"value": 2, "unit": "V"}
